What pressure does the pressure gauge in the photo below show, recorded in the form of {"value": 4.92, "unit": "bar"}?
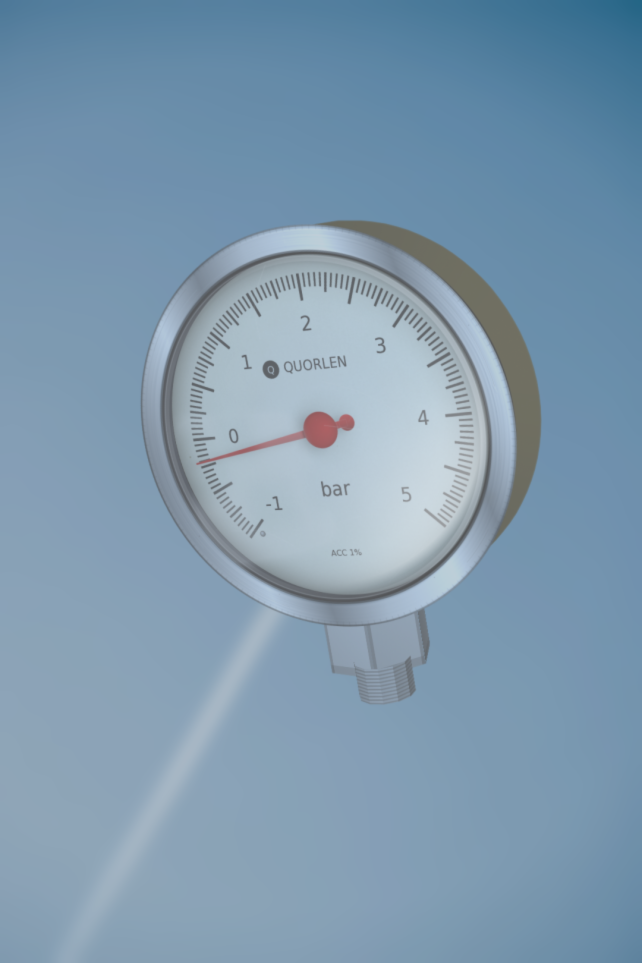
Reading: {"value": -0.2, "unit": "bar"}
